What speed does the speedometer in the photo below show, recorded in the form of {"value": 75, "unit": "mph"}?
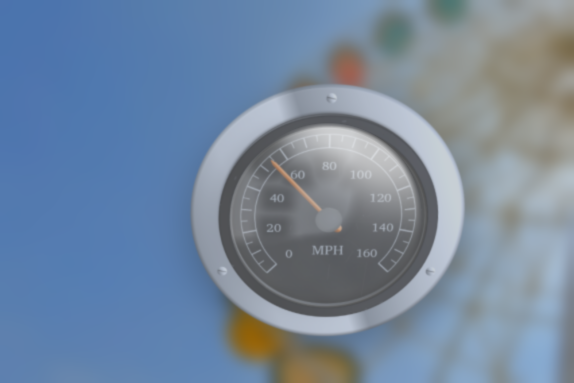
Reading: {"value": 55, "unit": "mph"}
